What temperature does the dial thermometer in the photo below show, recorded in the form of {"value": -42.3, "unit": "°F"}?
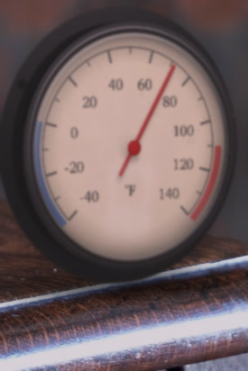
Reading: {"value": 70, "unit": "°F"}
